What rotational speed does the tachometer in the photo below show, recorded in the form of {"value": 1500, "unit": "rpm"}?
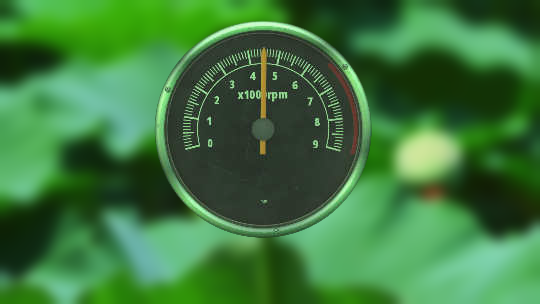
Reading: {"value": 4500, "unit": "rpm"}
